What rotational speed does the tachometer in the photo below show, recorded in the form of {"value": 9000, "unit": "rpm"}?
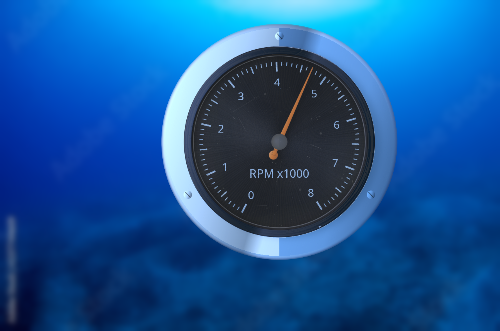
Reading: {"value": 4700, "unit": "rpm"}
